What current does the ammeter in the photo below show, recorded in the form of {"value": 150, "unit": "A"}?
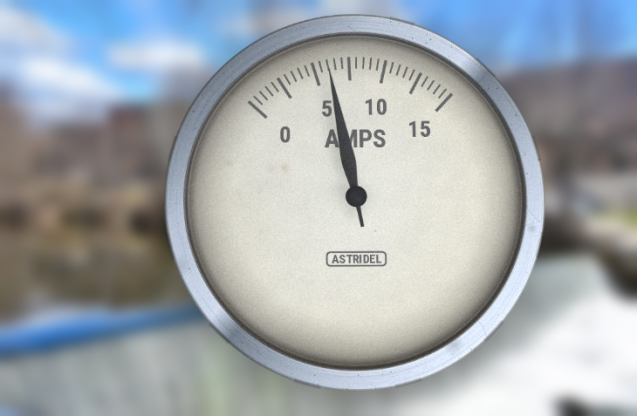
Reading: {"value": 6, "unit": "A"}
